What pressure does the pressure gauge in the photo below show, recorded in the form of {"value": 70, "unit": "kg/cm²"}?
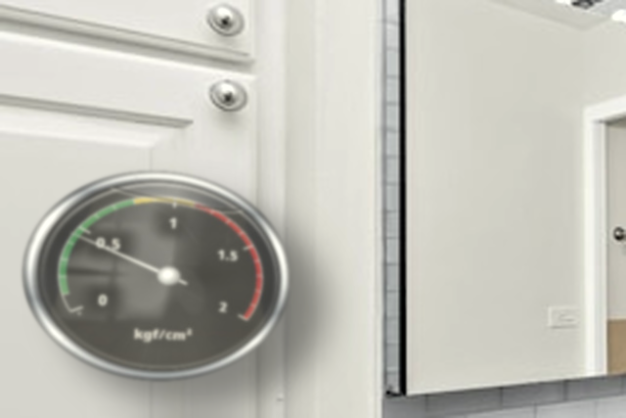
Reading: {"value": 0.45, "unit": "kg/cm²"}
